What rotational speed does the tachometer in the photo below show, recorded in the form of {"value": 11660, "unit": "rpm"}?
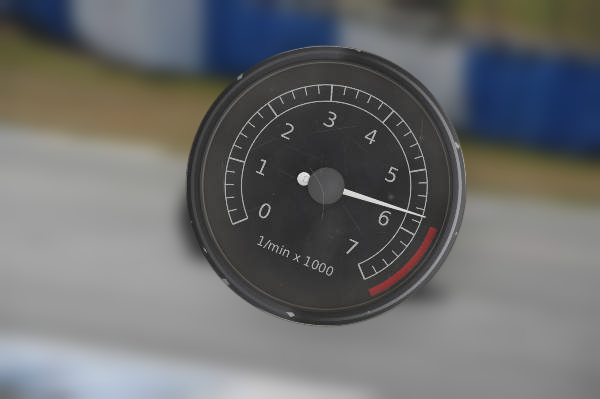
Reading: {"value": 5700, "unit": "rpm"}
